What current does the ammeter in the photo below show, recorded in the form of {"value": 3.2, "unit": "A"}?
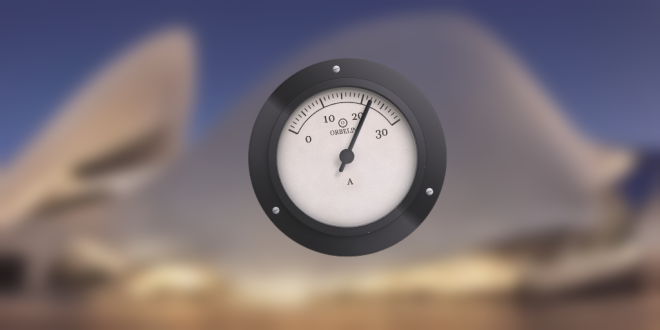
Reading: {"value": 22, "unit": "A"}
